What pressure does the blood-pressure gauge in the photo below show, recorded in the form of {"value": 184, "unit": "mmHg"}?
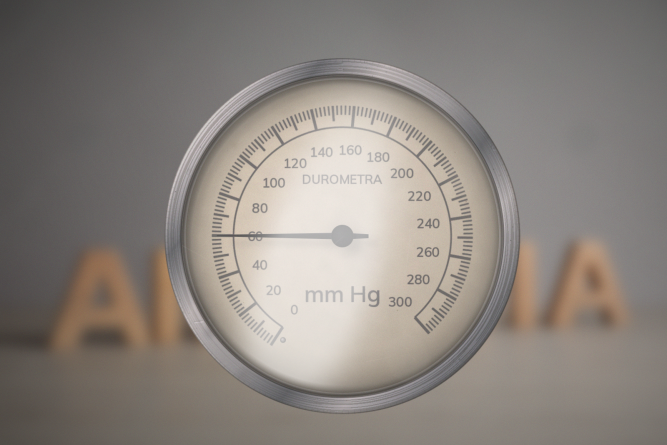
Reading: {"value": 60, "unit": "mmHg"}
